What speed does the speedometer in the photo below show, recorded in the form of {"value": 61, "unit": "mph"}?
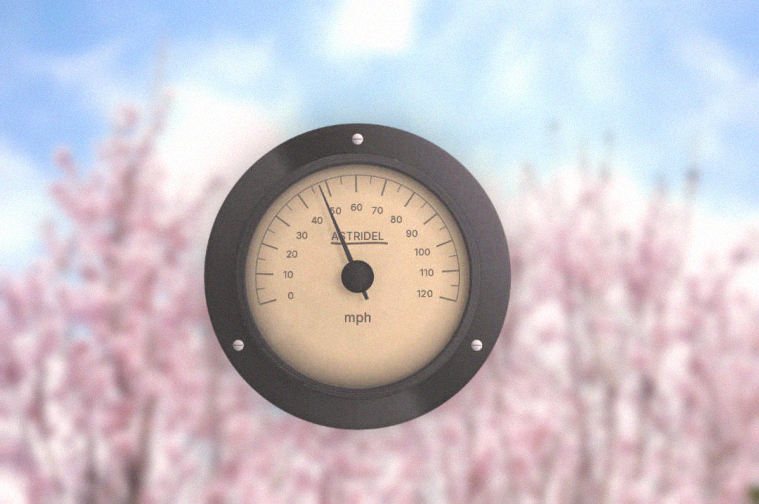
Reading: {"value": 47.5, "unit": "mph"}
